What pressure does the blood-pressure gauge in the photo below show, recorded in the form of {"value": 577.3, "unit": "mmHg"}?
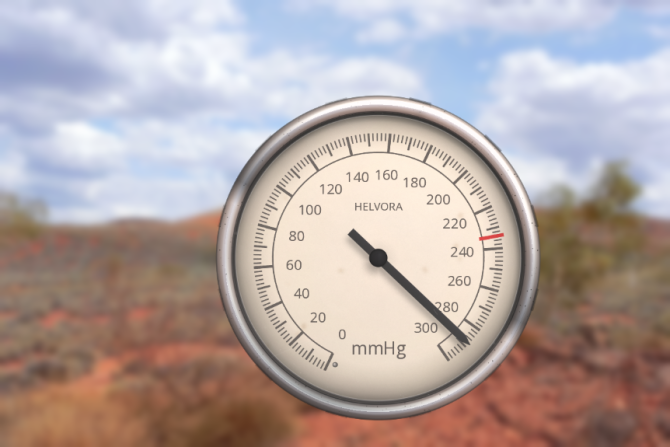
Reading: {"value": 288, "unit": "mmHg"}
